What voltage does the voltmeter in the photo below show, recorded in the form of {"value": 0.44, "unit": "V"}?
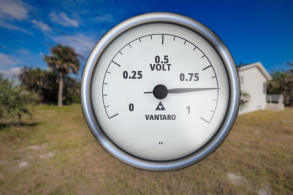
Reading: {"value": 0.85, "unit": "V"}
